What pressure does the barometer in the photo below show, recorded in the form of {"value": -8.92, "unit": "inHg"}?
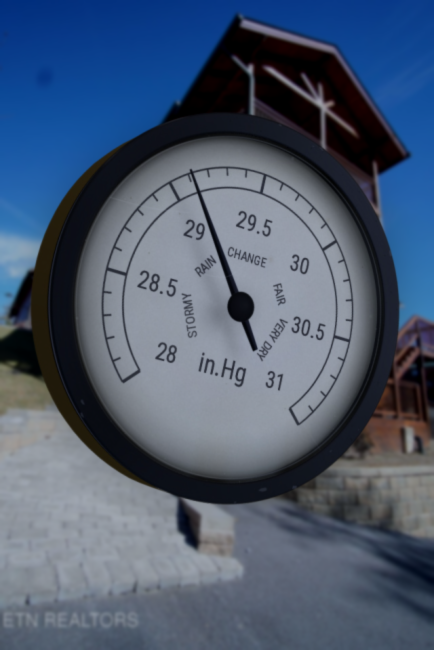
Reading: {"value": 29.1, "unit": "inHg"}
